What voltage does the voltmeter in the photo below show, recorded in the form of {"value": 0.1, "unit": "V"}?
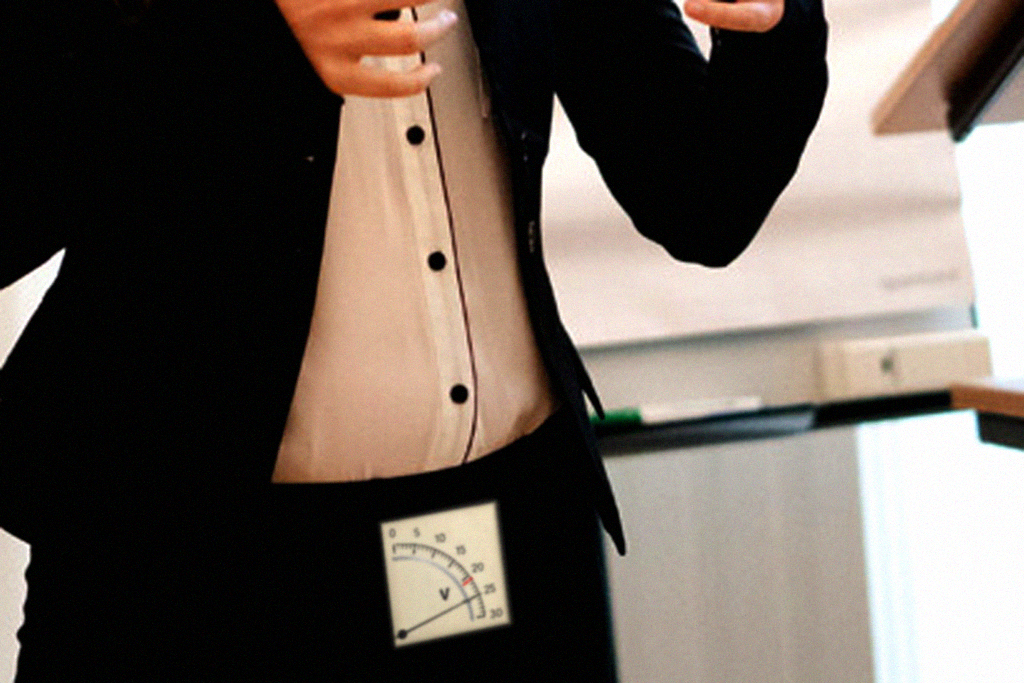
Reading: {"value": 25, "unit": "V"}
